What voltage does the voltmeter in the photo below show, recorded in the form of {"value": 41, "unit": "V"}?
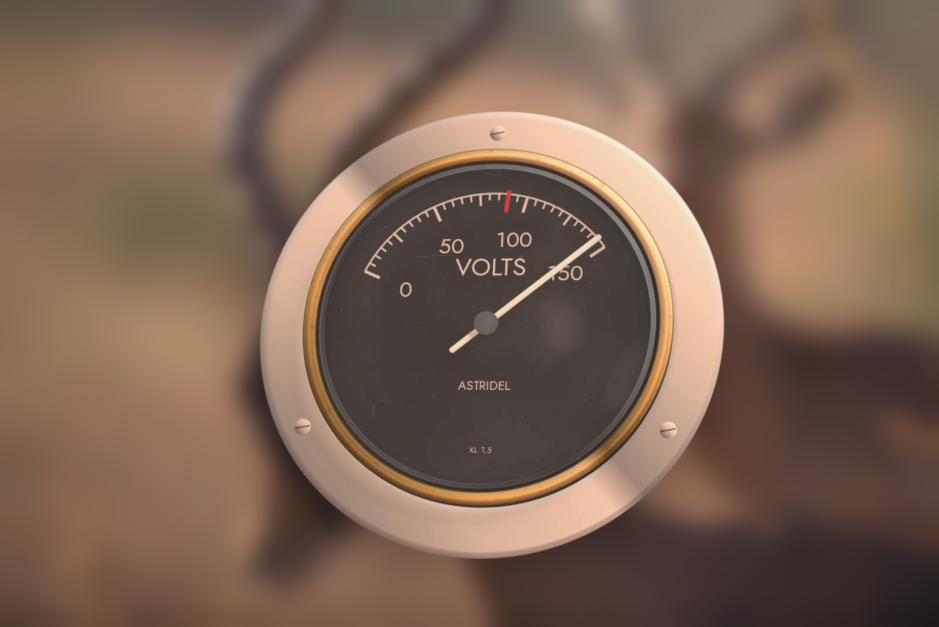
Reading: {"value": 145, "unit": "V"}
